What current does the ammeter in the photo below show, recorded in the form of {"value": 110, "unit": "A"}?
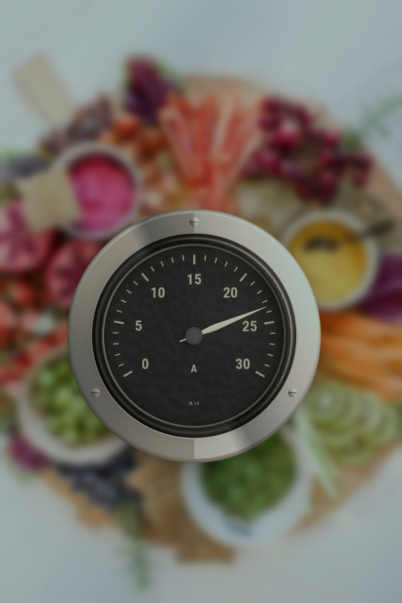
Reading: {"value": 23.5, "unit": "A"}
